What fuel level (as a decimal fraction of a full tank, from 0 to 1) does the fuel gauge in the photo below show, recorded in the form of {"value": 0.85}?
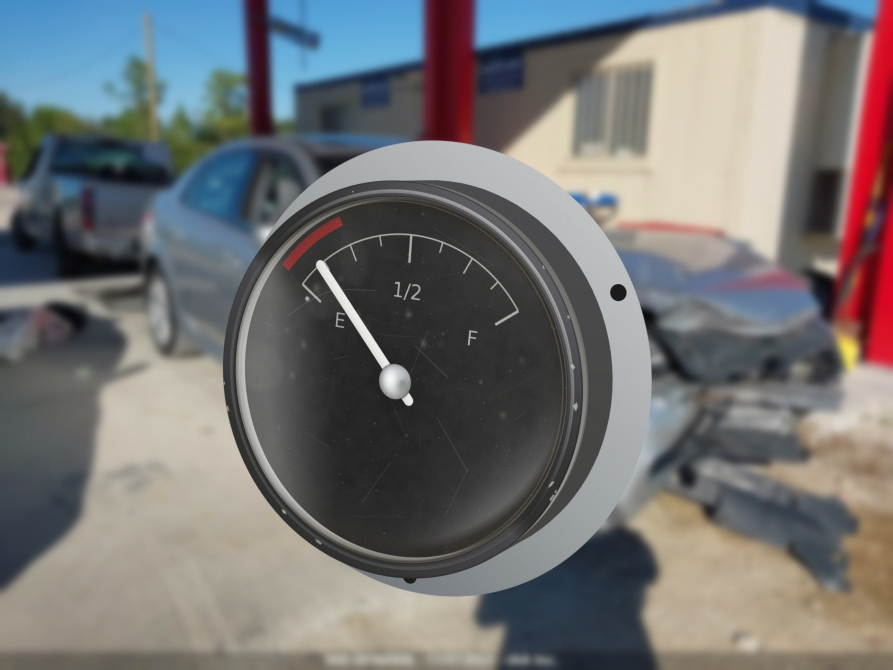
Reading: {"value": 0.125}
